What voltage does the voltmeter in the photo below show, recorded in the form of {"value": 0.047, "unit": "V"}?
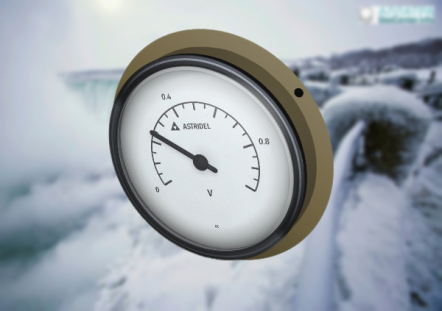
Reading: {"value": 0.25, "unit": "V"}
